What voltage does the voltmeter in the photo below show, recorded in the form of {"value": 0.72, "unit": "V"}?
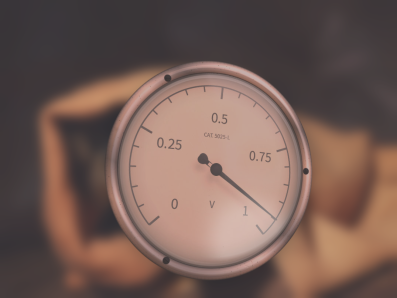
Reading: {"value": 0.95, "unit": "V"}
